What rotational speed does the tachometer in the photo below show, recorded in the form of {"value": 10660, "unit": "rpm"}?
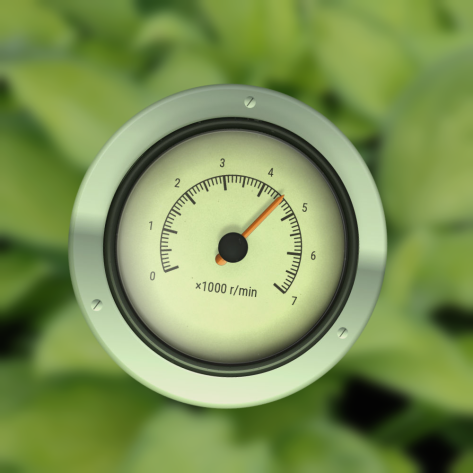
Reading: {"value": 4500, "unit": "rpm"}
